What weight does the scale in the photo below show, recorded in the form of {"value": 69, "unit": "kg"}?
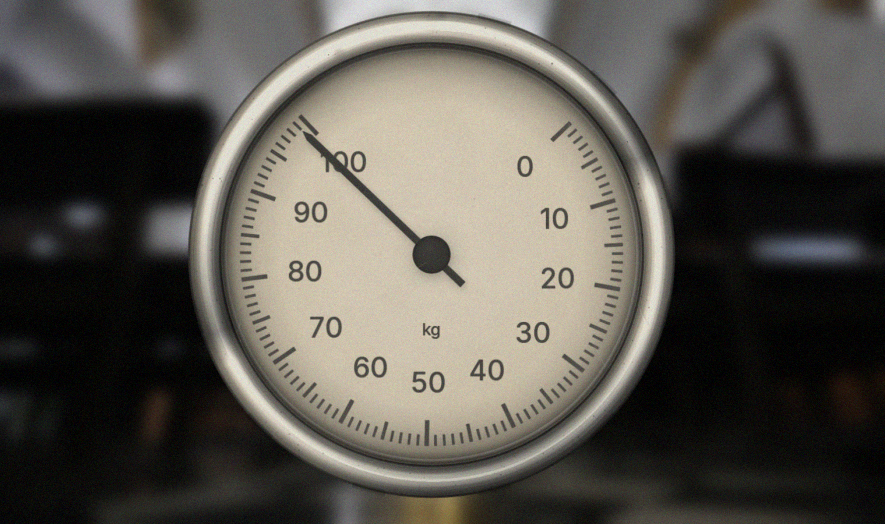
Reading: {"value": 99, "unit": "kg"}
